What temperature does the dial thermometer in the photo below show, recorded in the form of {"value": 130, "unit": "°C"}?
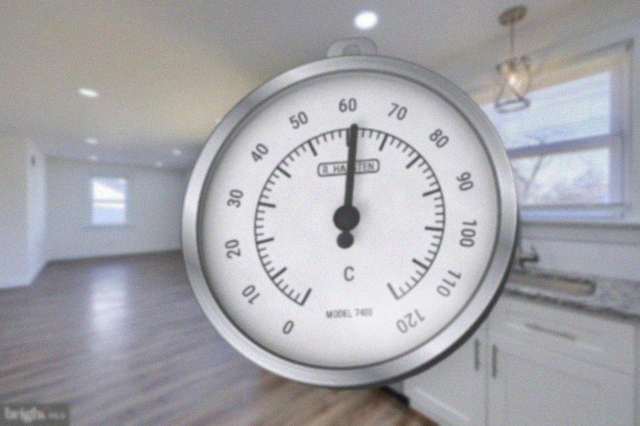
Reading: {"value": 62, "unit": "°C"}
